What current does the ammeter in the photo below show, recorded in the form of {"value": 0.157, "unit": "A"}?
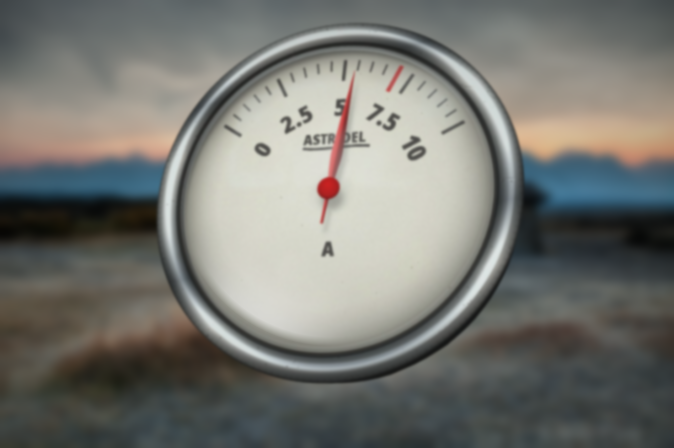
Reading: {"value": 5.5, "unit": "A"}
